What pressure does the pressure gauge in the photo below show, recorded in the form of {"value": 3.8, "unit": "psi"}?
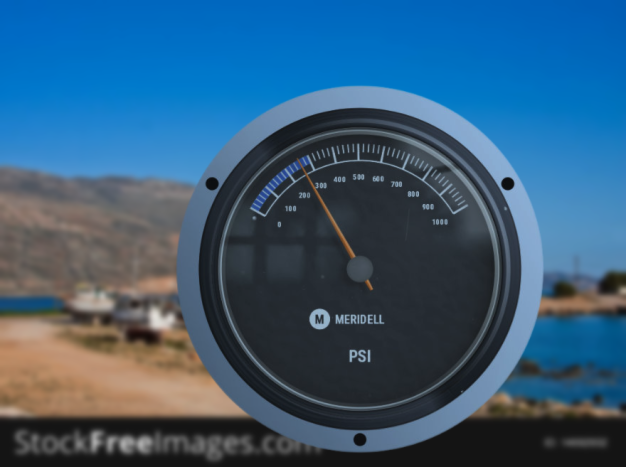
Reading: {"value": 260, "unit": "psi"}
